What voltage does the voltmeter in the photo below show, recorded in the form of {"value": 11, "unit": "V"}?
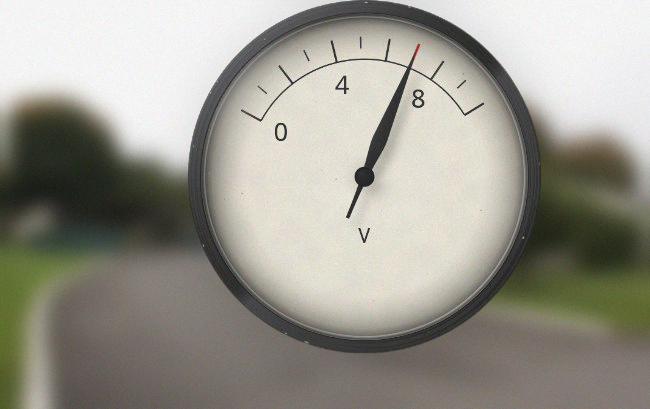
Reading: {"value": 7, "unit": "V"}
